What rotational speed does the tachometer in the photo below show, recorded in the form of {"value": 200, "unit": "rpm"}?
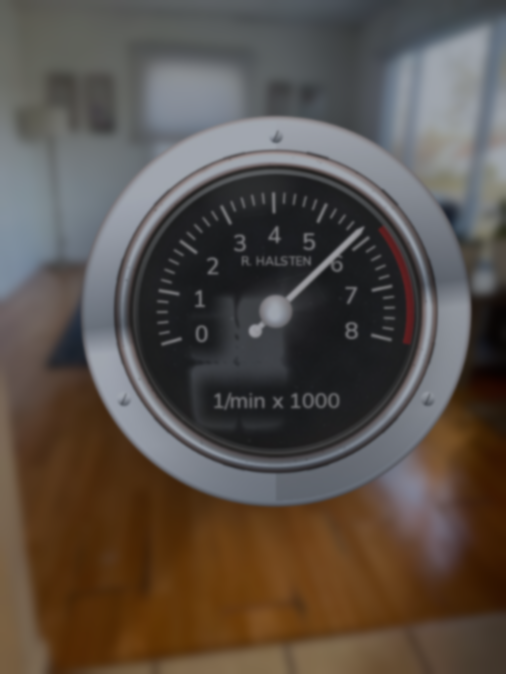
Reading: {"value": 5800, "unit": "rpm"}
